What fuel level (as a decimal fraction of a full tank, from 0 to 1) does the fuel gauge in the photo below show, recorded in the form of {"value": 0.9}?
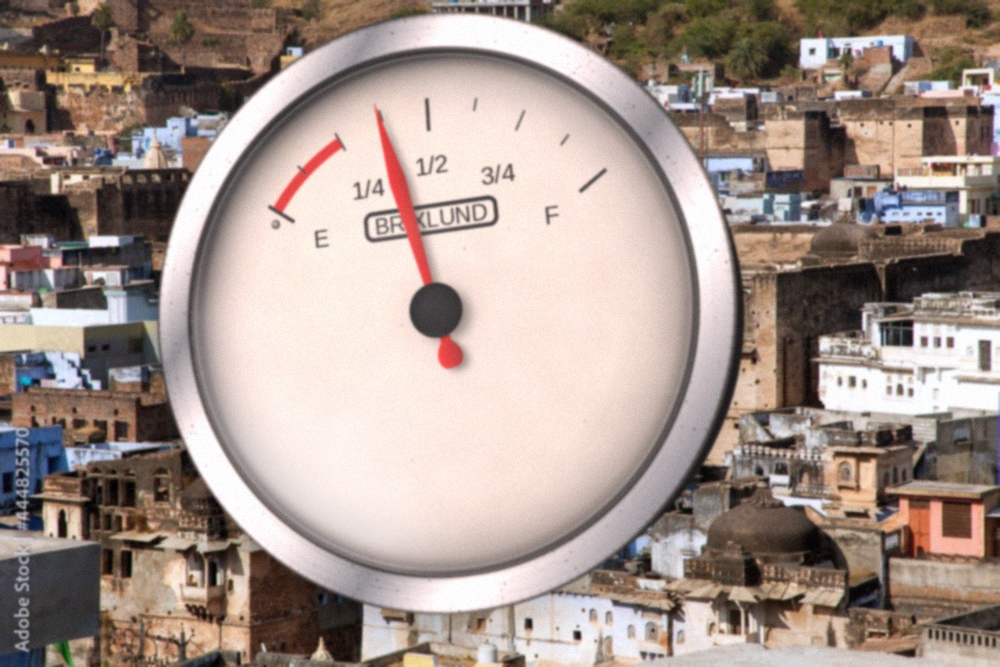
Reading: {"value": 0.375}
